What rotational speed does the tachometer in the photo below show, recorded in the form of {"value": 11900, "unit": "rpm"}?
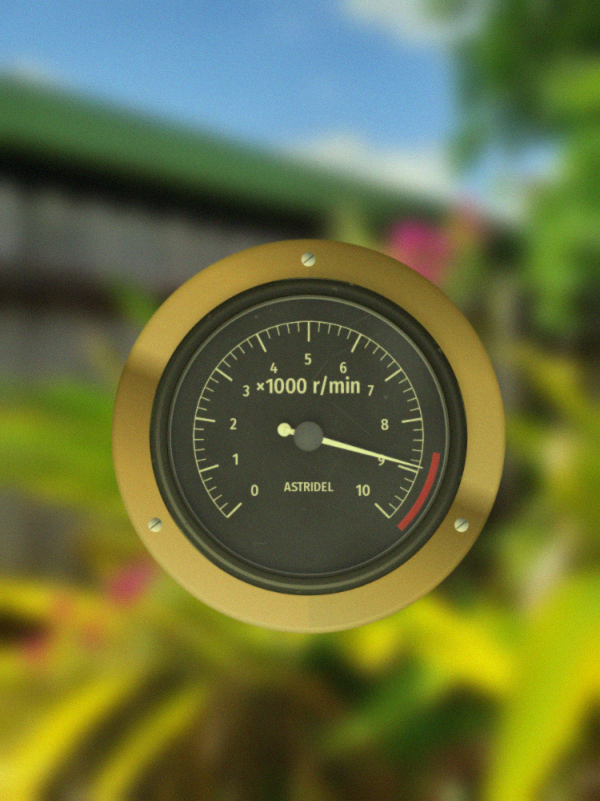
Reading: {"value": 8900, "unit": "rpm"}
